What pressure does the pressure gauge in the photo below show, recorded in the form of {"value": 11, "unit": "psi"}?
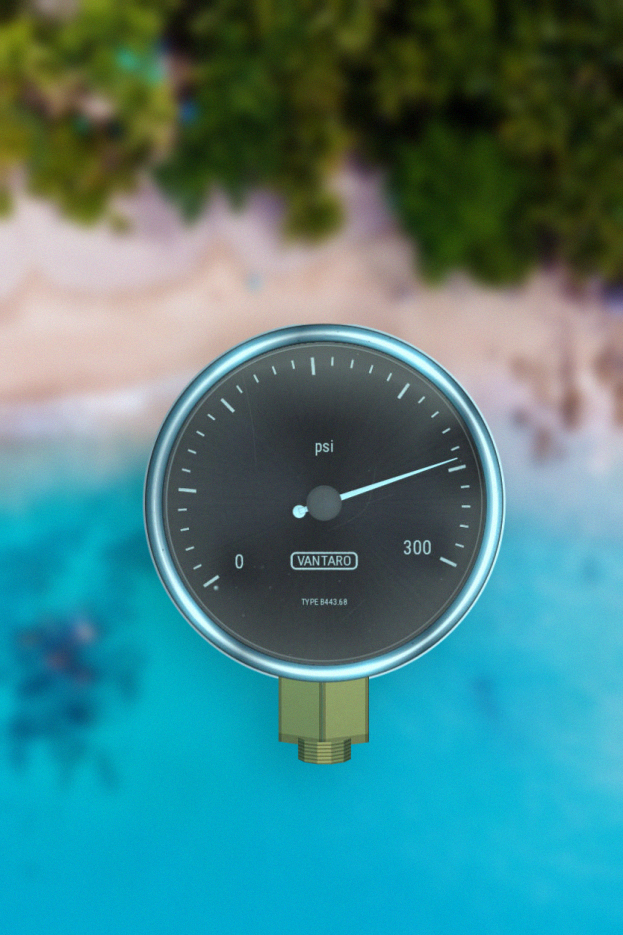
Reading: {"value": 245, "unit": "psi"}
